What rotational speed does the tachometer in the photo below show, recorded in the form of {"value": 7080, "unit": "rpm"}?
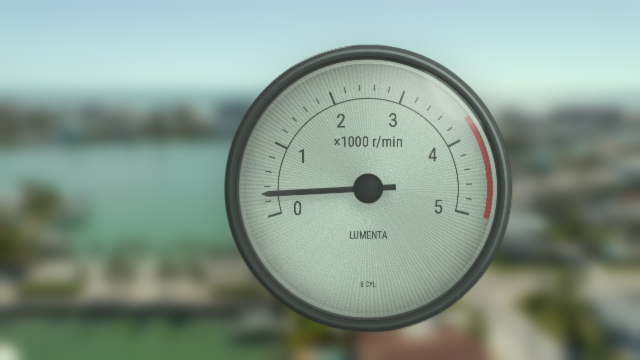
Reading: {"value": 300, "unit": "rpm"}
